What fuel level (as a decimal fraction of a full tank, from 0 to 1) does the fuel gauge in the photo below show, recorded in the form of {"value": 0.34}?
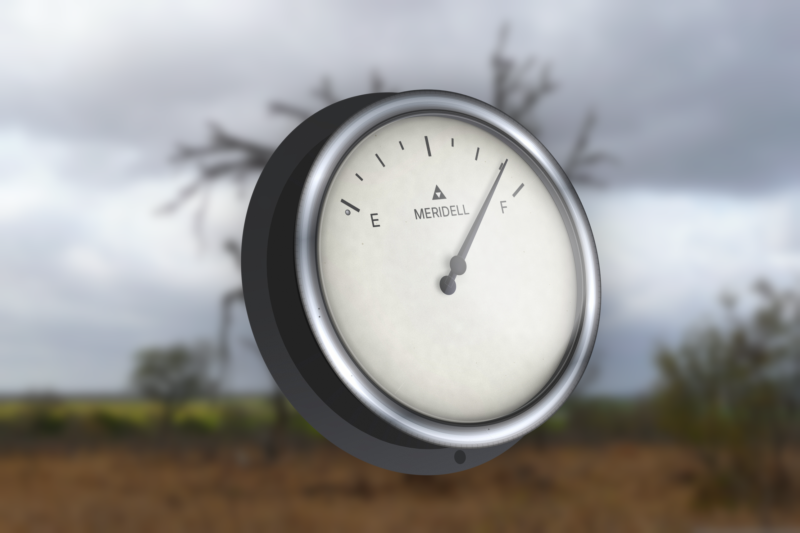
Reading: {"value": 0.875}
